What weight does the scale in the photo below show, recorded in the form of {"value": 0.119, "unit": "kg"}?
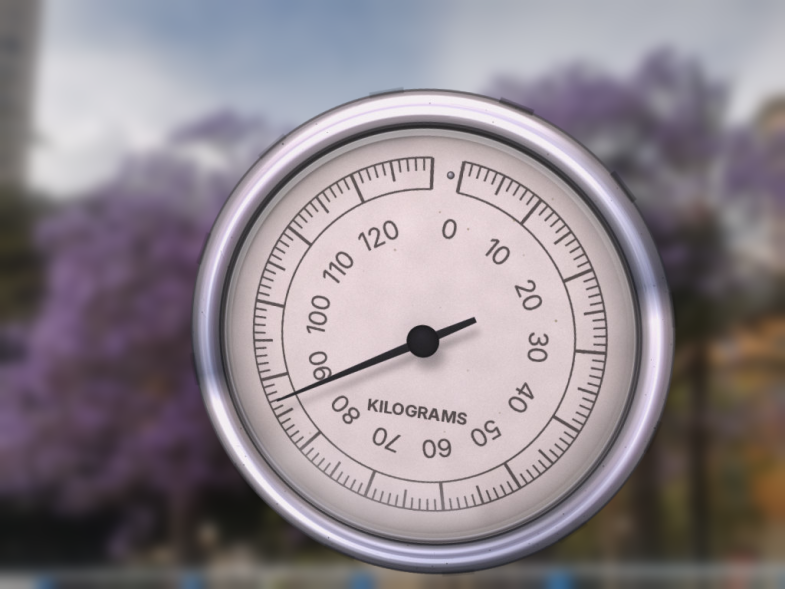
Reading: {"value": 87, "unit": "kg"}
